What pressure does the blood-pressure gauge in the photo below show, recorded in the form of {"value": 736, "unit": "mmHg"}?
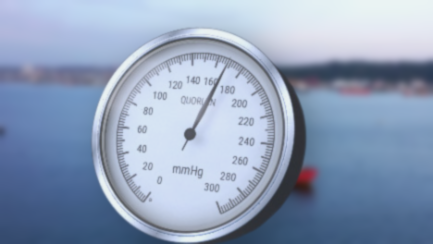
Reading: {"value": 170, "unit": "mmHg"}
